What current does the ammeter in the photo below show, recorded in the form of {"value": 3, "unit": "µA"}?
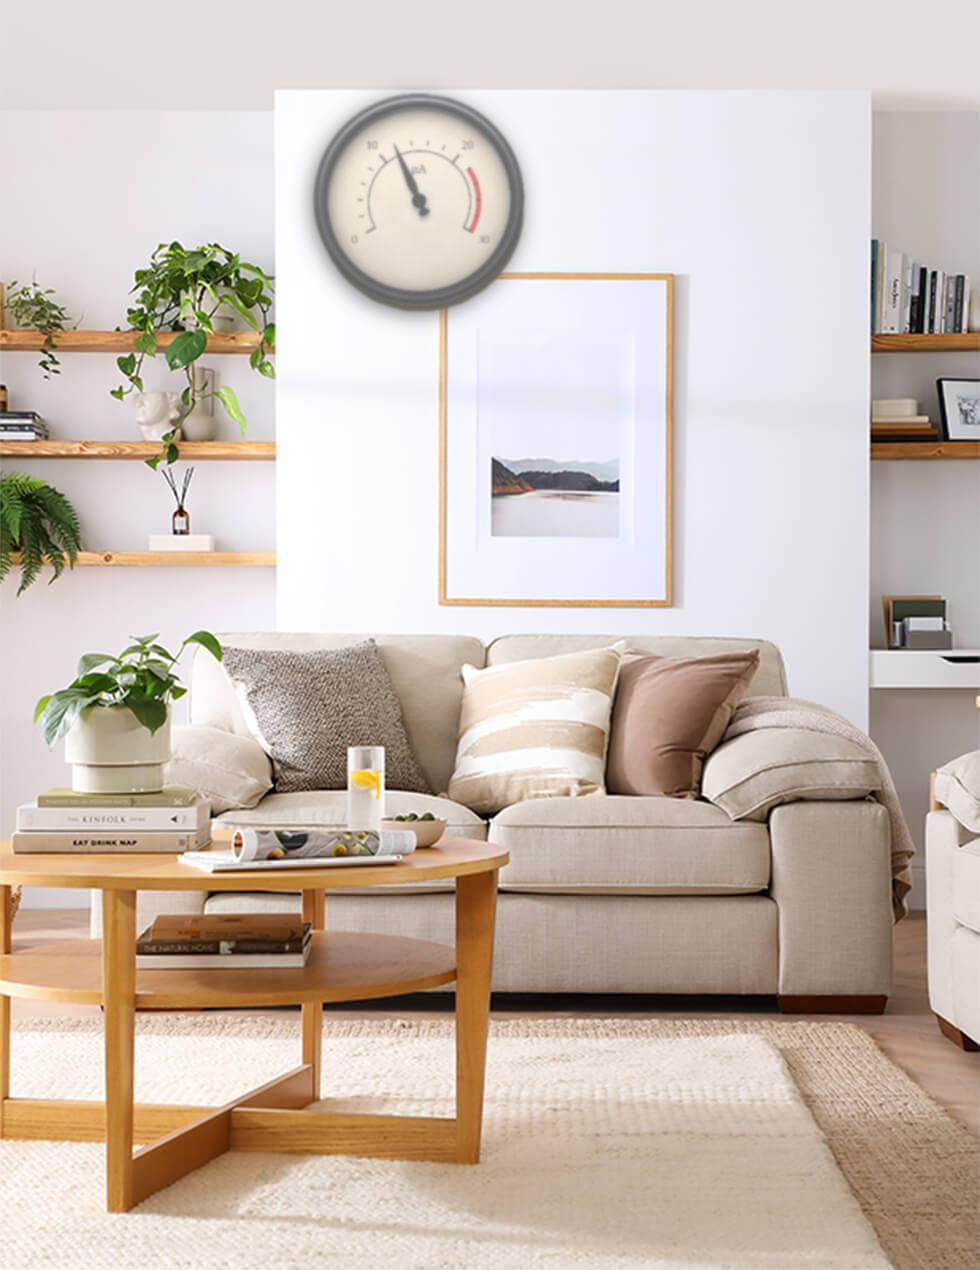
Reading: {"value": 12, "unit": "µA"}
